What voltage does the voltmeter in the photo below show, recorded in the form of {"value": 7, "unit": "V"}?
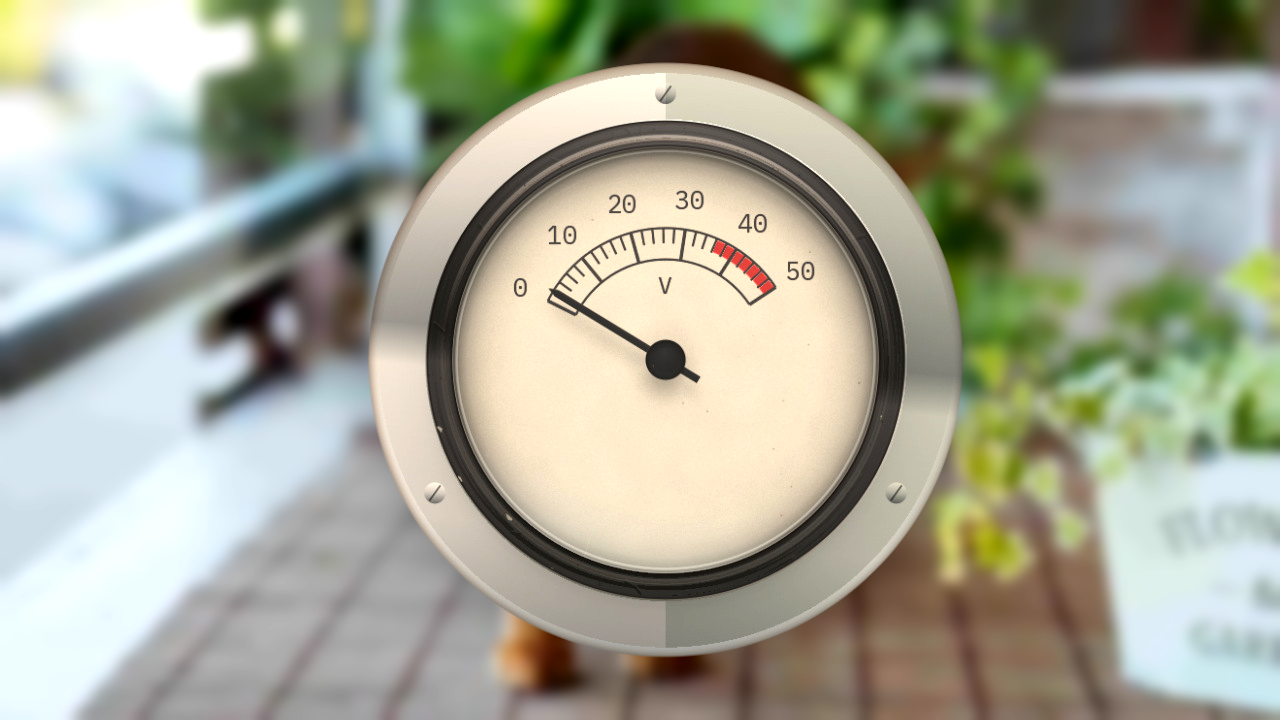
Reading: {"value": 2, "unit": "V"}
